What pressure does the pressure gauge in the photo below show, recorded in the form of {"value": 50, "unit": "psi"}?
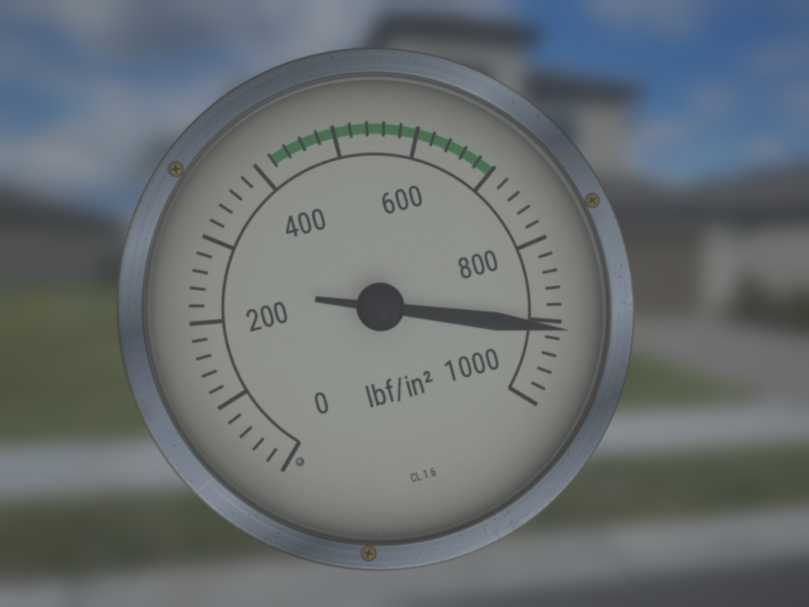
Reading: {"value": 910, "unit": "psi"}
